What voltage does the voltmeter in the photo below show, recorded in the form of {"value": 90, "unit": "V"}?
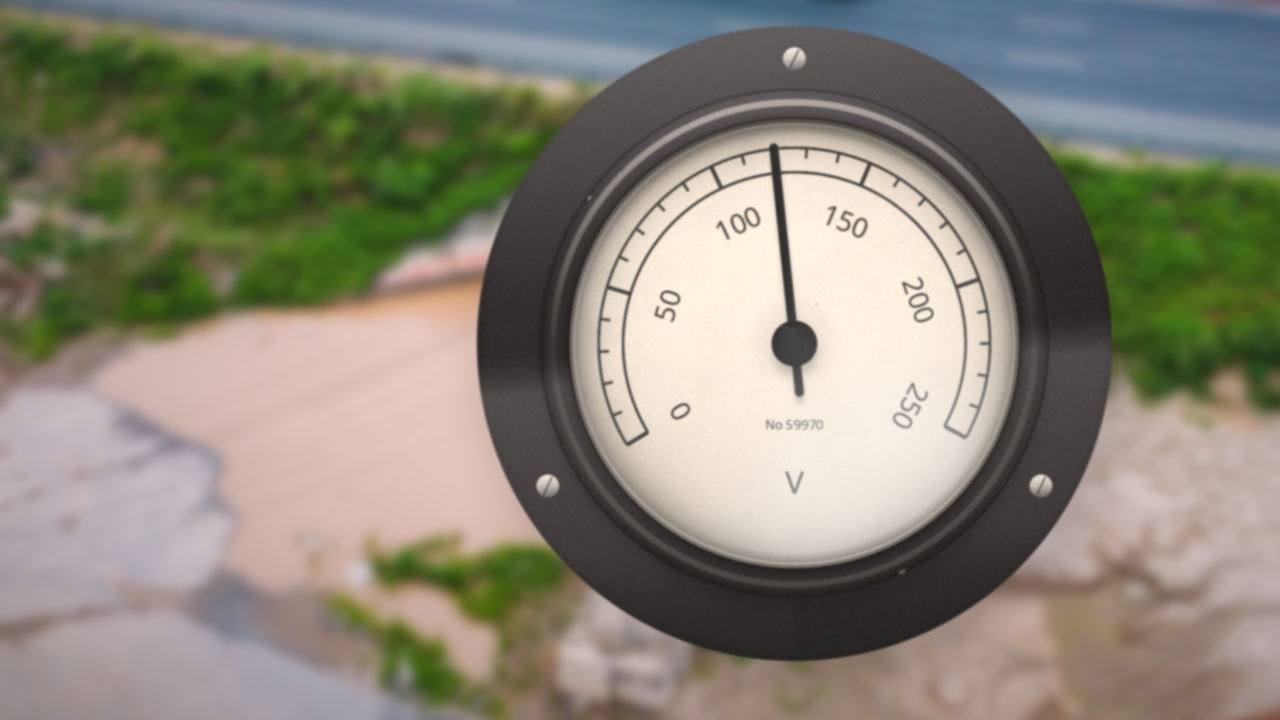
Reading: {"value": 120, "unit": "V"}
